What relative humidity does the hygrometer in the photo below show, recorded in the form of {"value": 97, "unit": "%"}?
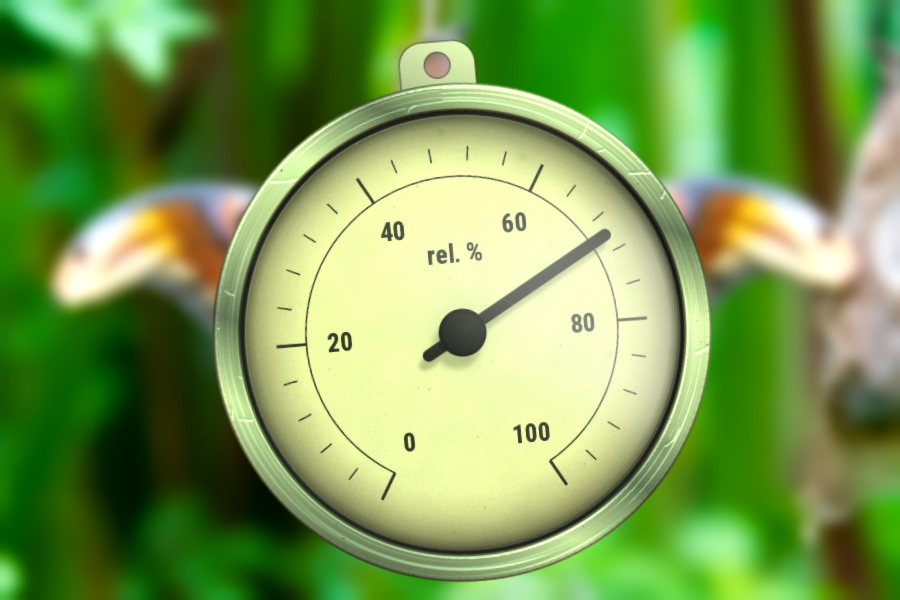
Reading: {"value": 70, "unit": "%"}
